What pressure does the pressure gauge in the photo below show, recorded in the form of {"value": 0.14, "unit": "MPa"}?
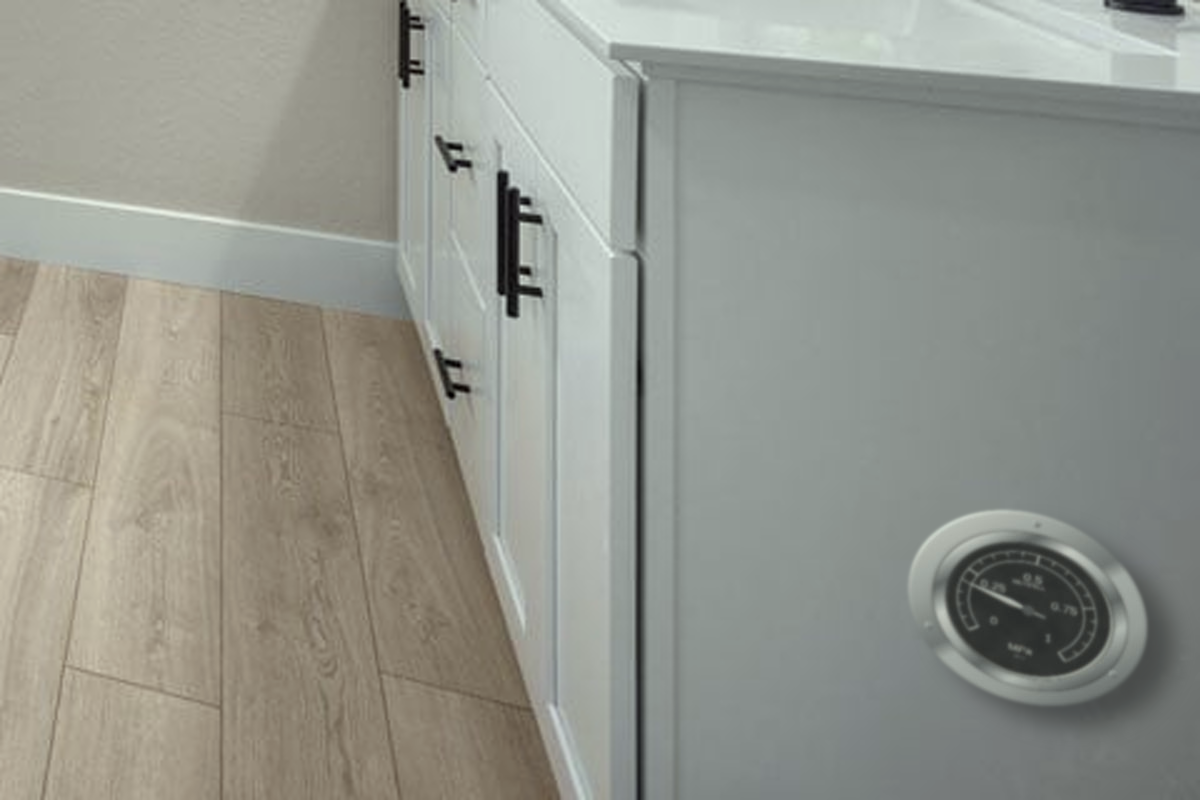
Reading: {"value": 0.2, "unit": "MPa"}
